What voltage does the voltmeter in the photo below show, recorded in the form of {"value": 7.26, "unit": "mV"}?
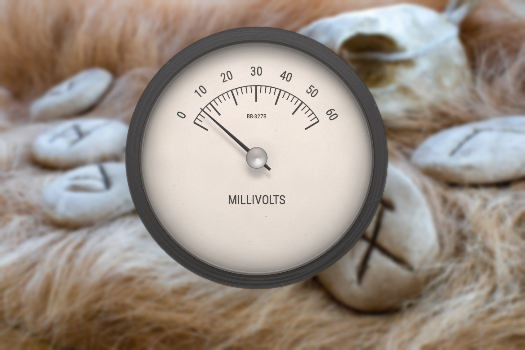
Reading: {"value": 6, "unit": "mV"}
